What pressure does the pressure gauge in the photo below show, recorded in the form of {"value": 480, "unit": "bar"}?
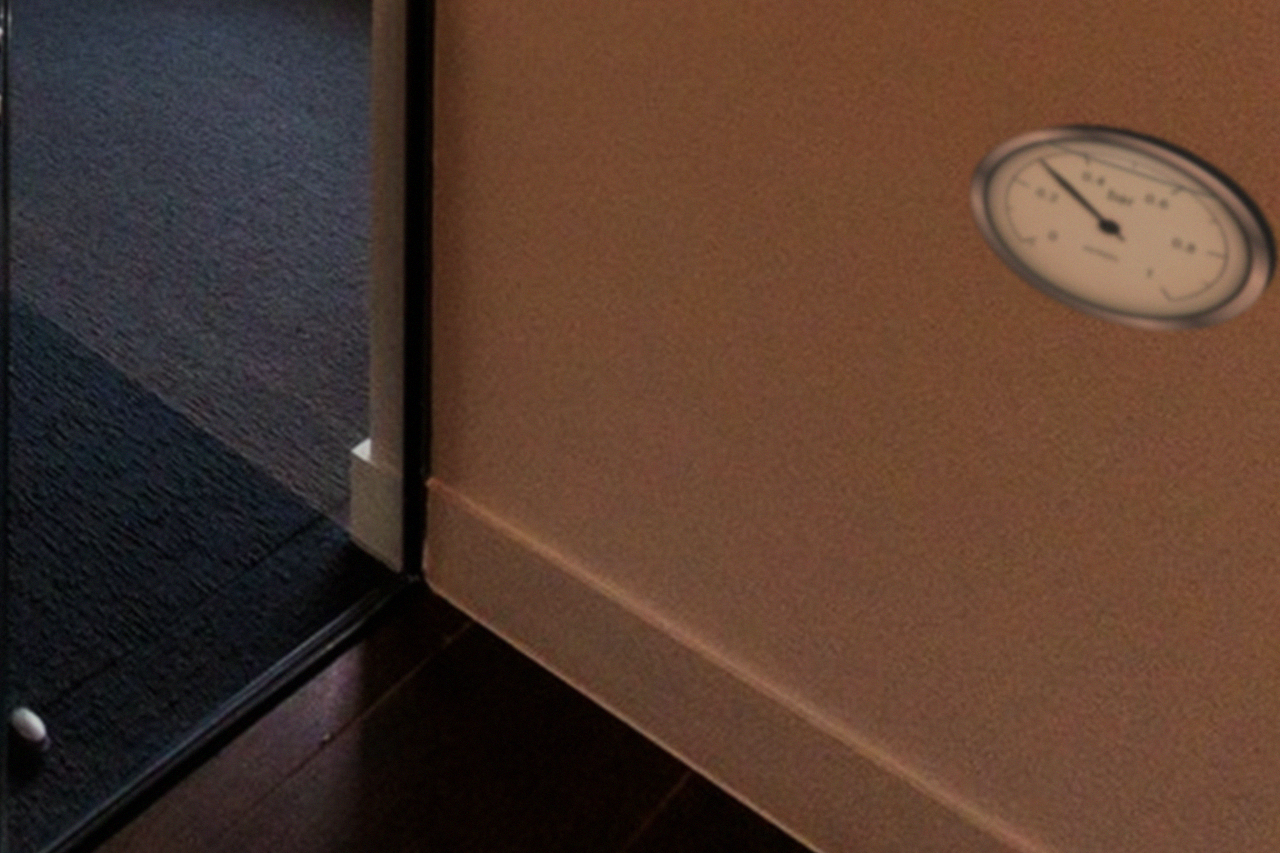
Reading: {"value": 0.3, "unit": "bar"}
